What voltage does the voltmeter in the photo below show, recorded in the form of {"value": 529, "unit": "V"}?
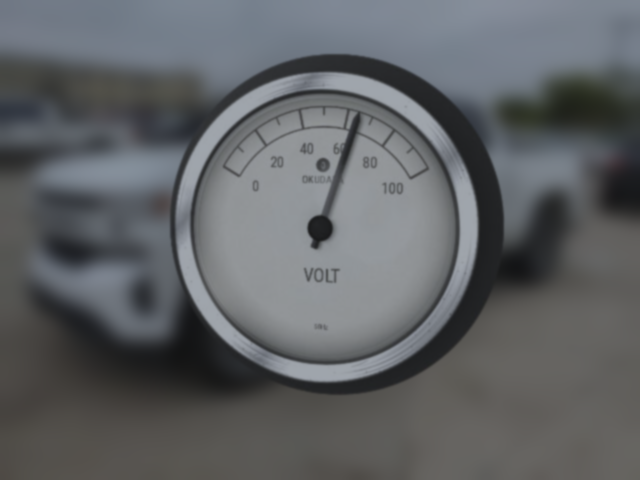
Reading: {"value": 65, "unit": "V"}
